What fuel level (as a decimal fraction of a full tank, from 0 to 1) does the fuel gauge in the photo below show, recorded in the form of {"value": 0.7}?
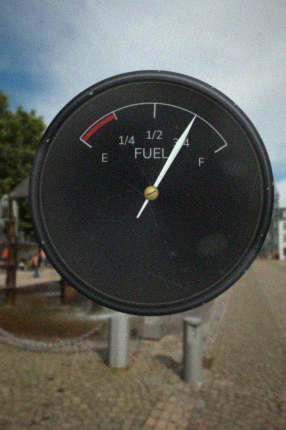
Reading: {"value": 0.75}
